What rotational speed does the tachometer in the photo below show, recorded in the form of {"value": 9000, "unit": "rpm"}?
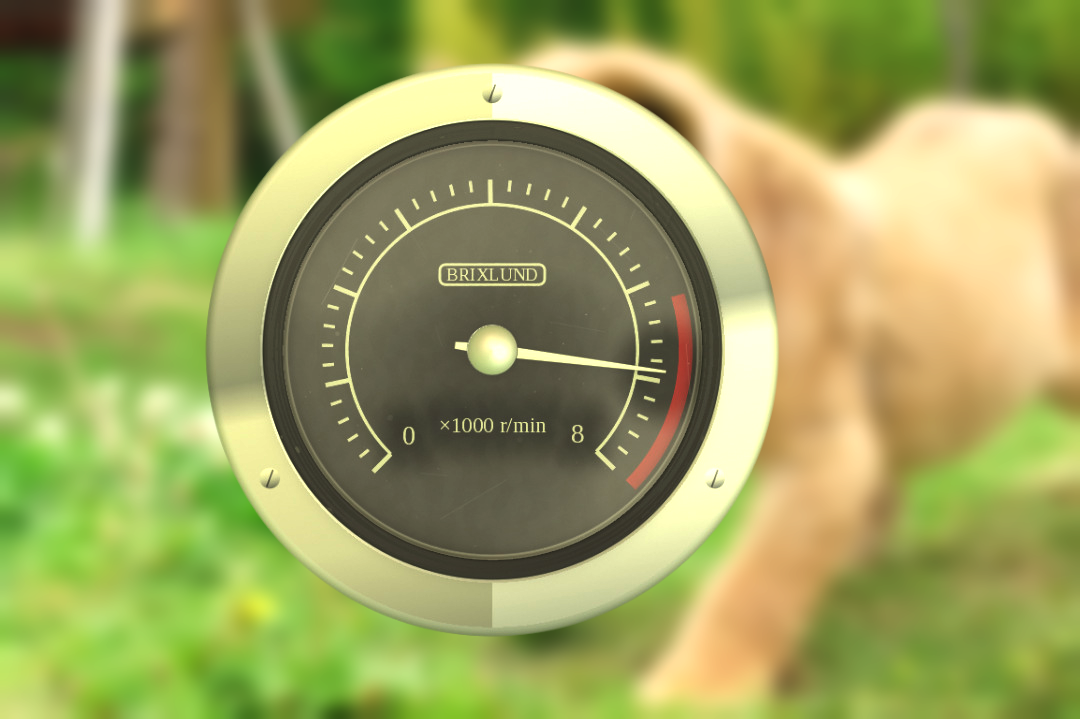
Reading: {"value": 6900, "unit": "rpm"}
